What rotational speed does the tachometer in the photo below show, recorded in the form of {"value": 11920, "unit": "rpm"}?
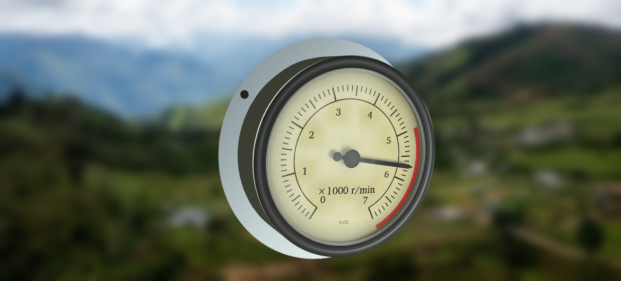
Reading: {"value": 5700, "unit": "rpm"}
